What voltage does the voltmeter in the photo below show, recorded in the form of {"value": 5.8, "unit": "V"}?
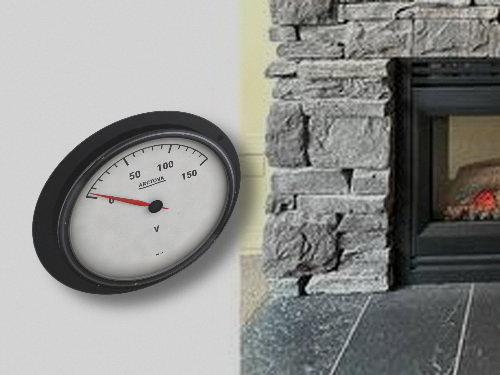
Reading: {"value": 5, "unit": "V"}
